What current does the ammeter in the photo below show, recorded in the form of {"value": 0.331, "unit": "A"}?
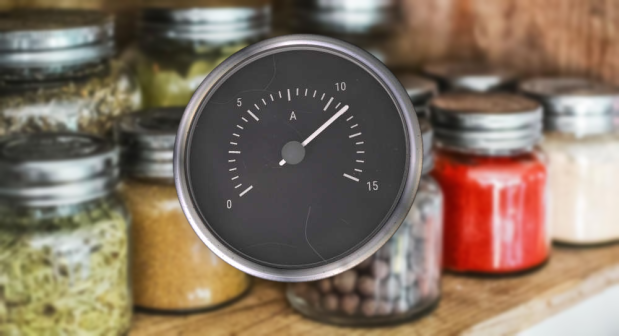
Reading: {"value": 11, "unit": "A"}
